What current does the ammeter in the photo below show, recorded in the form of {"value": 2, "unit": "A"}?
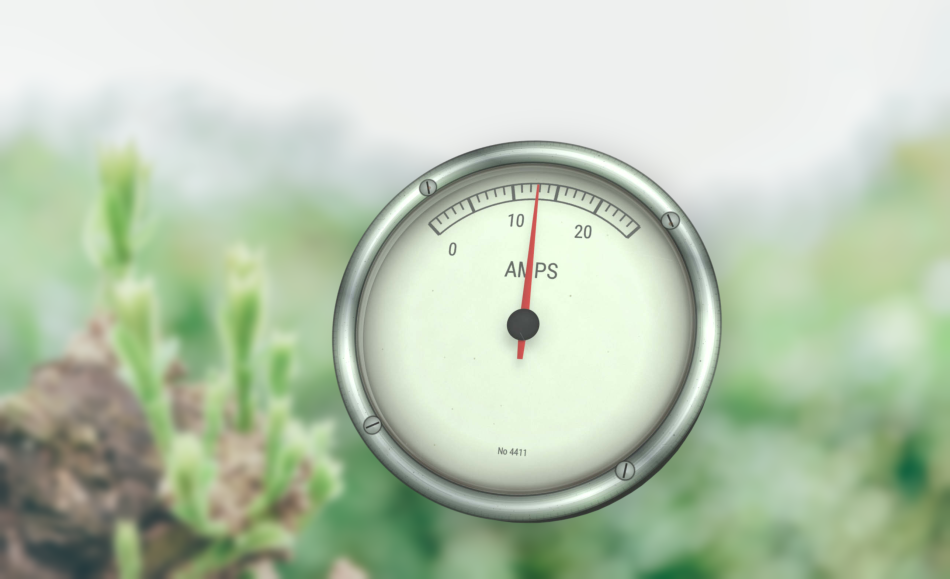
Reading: {"value": 13, "unit": "A"}
